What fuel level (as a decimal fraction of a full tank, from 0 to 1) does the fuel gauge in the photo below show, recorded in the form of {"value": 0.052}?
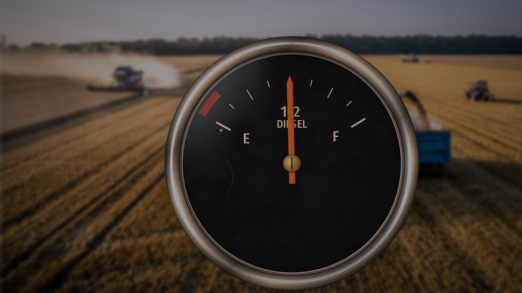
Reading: {"value": 0.5}
